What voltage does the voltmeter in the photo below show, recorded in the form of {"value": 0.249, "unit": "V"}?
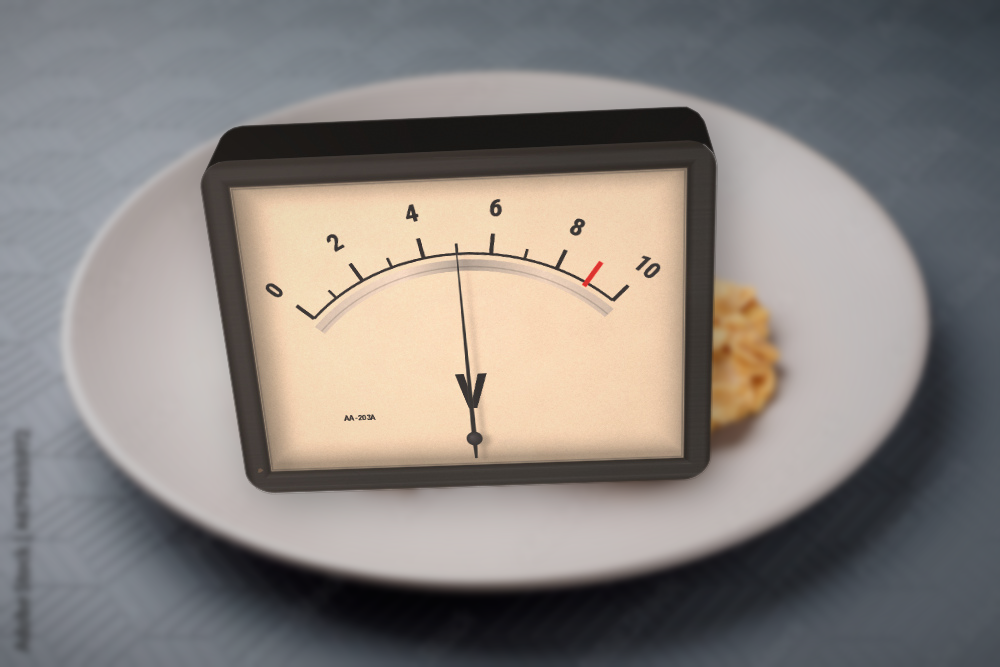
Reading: {"value": 5, "unit": "V"}
